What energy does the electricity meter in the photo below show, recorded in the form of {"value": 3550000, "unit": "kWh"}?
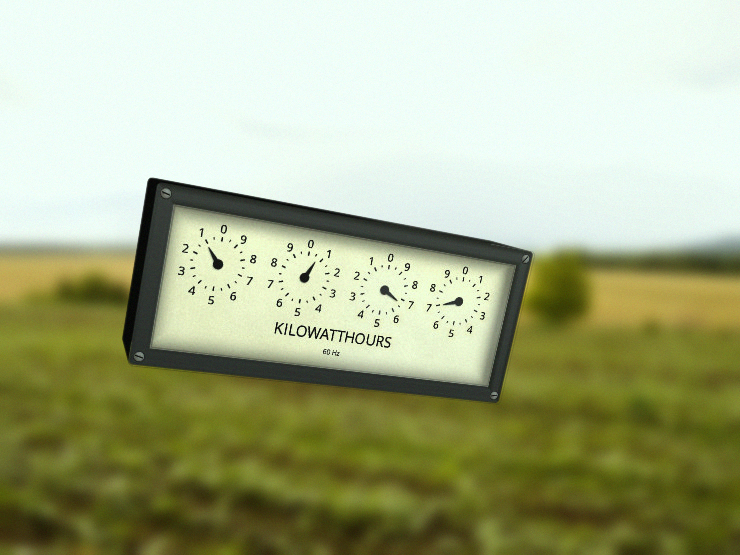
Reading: {"value": 1067, "unit": "kWh"}
